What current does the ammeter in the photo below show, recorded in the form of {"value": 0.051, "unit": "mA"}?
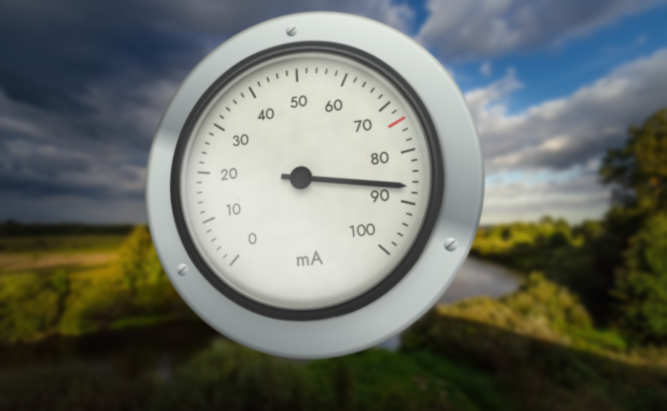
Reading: {"value": 87, "unit": "mA"}
